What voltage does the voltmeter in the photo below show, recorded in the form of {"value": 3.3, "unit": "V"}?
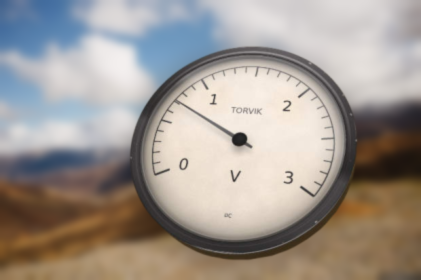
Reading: {"value": 0.7, "unit": "V"}
